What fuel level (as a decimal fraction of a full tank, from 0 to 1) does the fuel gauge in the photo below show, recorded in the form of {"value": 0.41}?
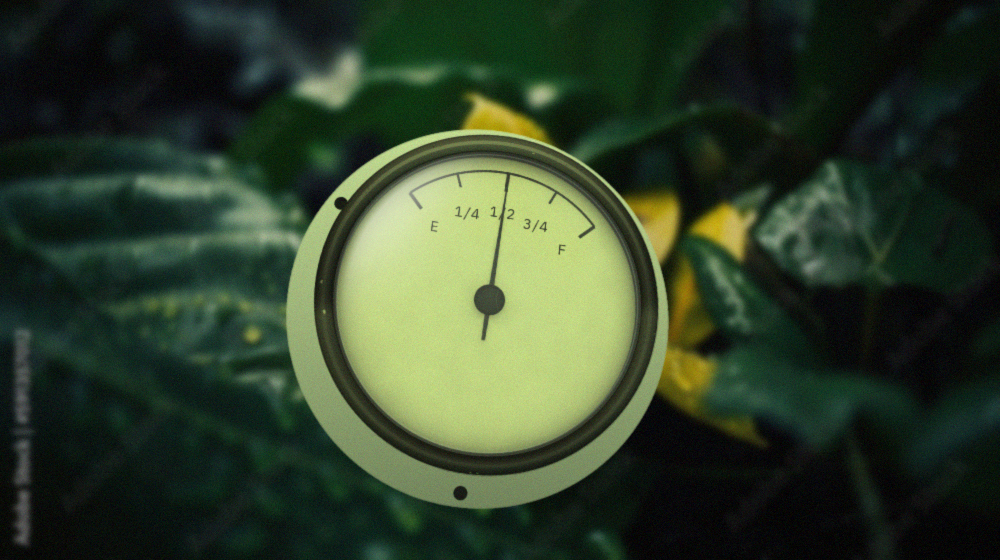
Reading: {"value": 0.5}
